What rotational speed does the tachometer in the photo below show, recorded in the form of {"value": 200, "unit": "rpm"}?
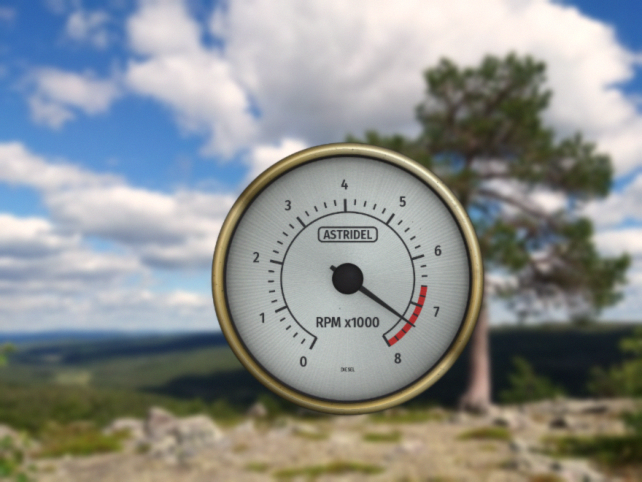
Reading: {"value": 7400, "unit": "rpm"}
